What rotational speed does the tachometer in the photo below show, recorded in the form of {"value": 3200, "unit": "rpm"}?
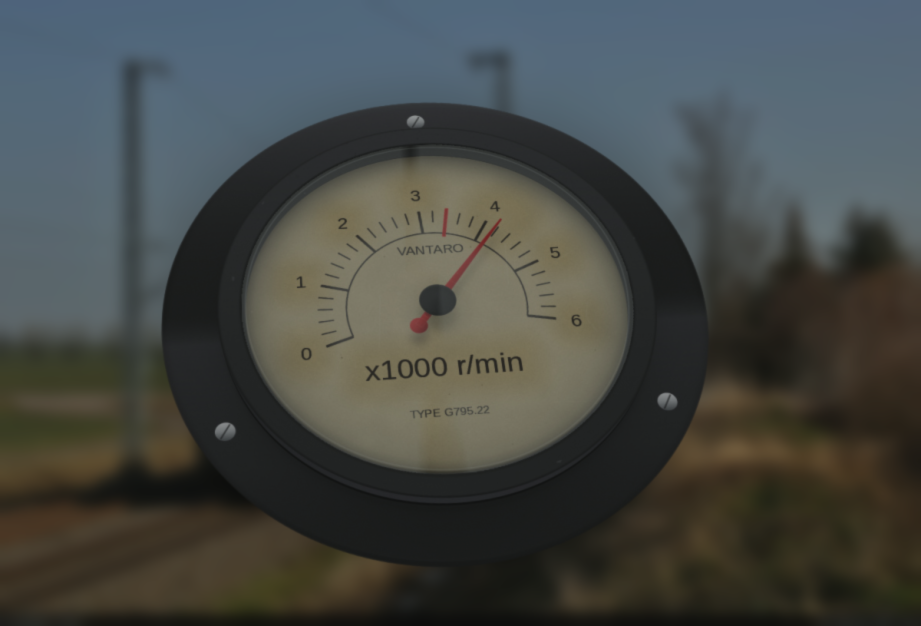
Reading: {"value": 4200, "unit": "rpm"}
